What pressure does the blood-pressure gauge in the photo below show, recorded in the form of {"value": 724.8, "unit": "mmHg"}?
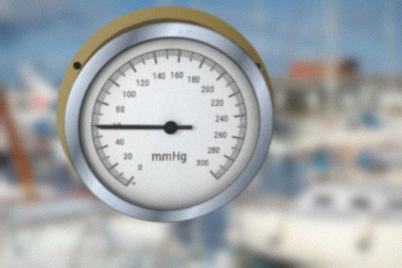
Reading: {"value": 60, "unit": "mmHg"}
